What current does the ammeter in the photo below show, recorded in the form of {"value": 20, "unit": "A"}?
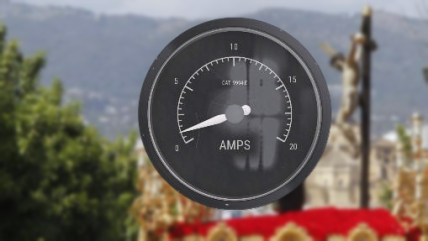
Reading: {"value": 1, "unit": "A"}
